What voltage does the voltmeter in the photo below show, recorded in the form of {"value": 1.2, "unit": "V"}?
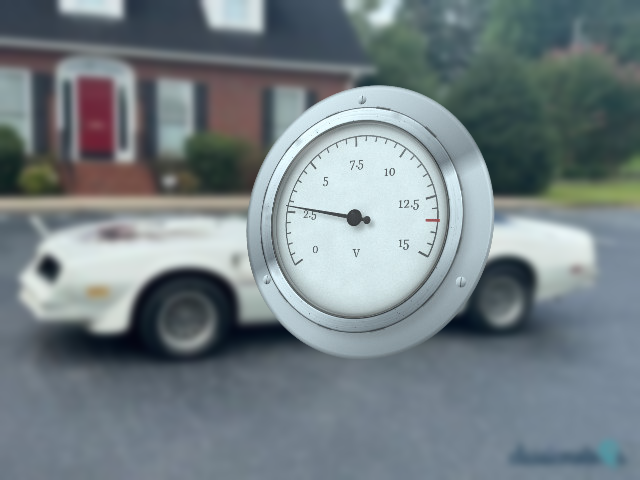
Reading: {"value": 2.75, "unit": "V"}
